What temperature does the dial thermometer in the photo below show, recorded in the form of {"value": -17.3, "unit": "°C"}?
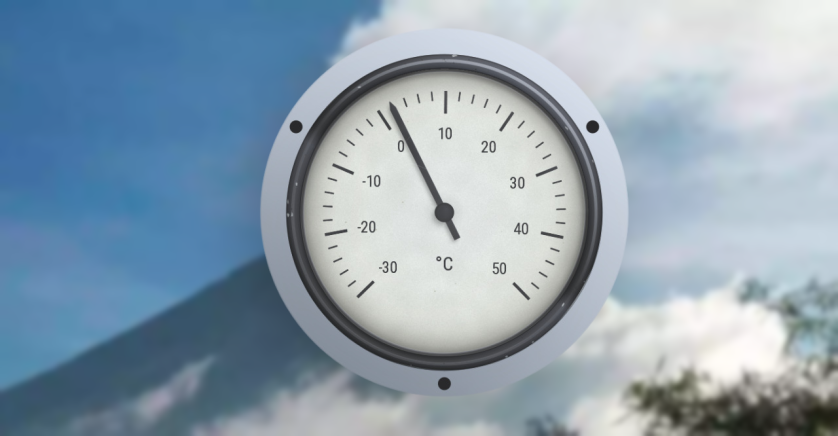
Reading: {"value": 2, "unit": "°C"}
